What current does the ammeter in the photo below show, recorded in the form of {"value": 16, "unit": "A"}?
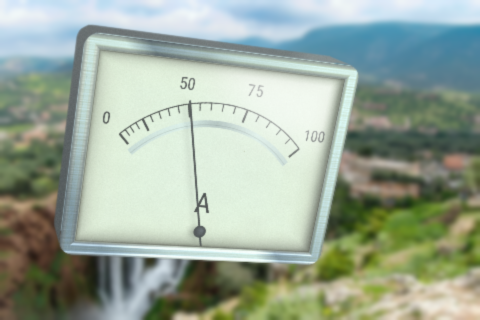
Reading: {"value": 50, "unit": "A"}
